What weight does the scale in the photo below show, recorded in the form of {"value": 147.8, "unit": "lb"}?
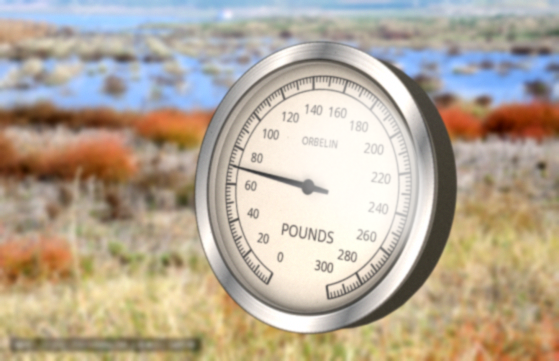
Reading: {"value": 70, "unit": "lb"}
